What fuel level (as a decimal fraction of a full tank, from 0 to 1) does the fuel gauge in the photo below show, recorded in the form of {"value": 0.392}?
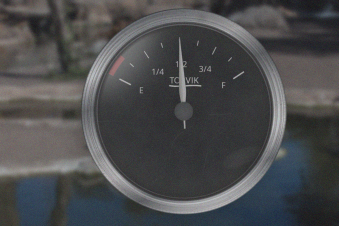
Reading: {"value": 0.5}
